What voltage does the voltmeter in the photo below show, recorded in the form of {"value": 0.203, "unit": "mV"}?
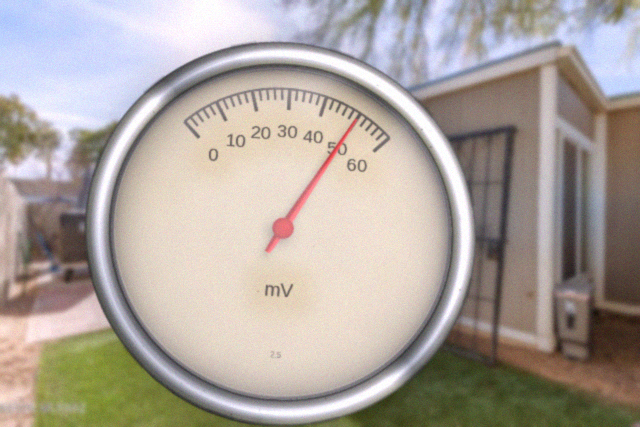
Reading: {"value": 50, "unit": "mV"}
